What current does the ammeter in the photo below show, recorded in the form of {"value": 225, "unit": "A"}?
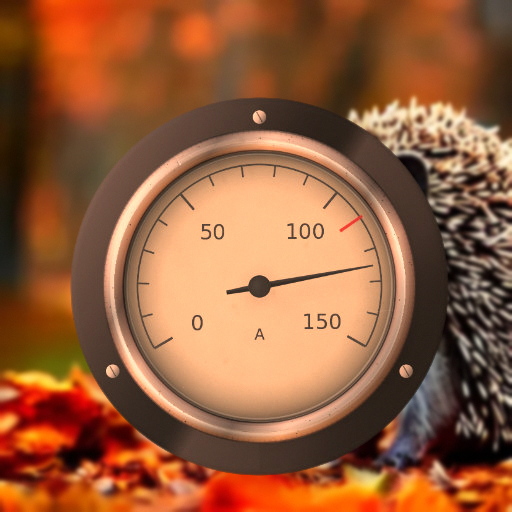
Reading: {"value": 125, "unit": "A"}
